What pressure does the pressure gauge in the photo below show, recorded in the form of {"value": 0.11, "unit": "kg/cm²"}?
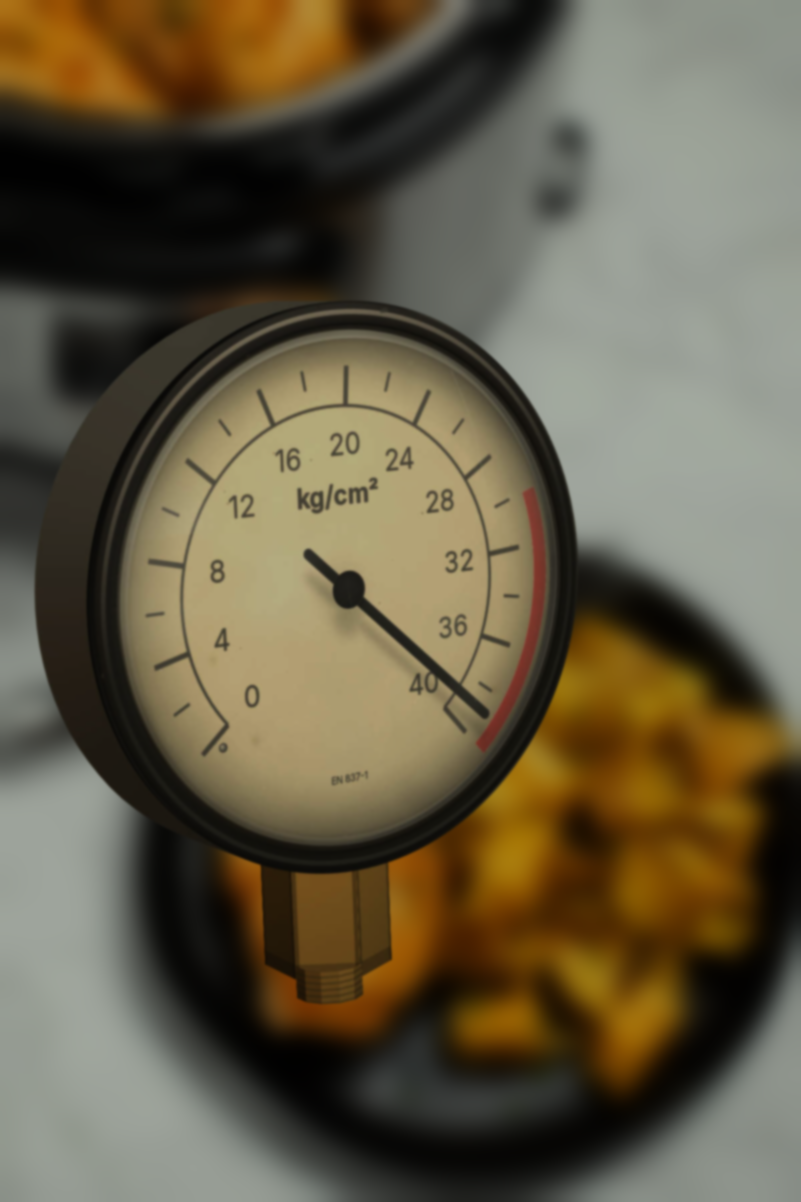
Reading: {"value": 39, "unit": "kg/cm²"}
